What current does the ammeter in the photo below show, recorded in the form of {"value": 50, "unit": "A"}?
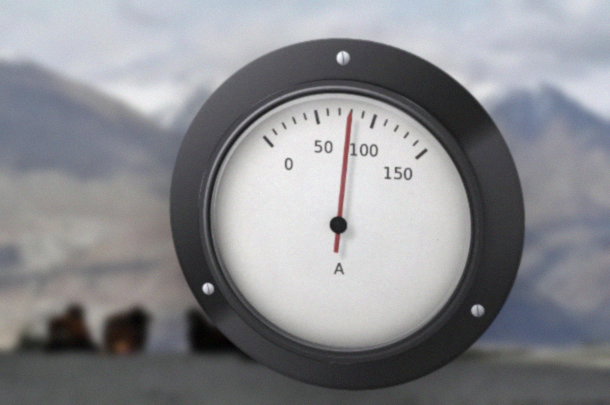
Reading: {"value": 80, "unit": "A"}
